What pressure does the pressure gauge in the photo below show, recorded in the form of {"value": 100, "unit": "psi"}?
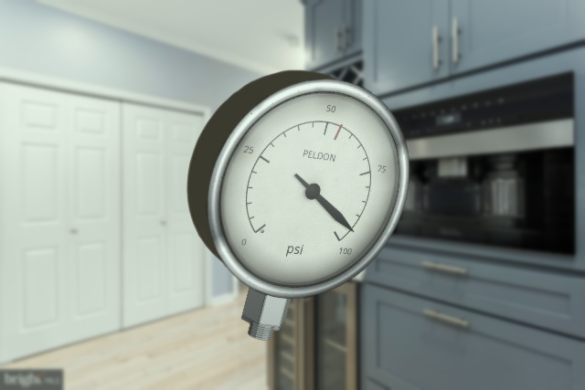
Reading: {"value": 95, "unit": "psi"}
